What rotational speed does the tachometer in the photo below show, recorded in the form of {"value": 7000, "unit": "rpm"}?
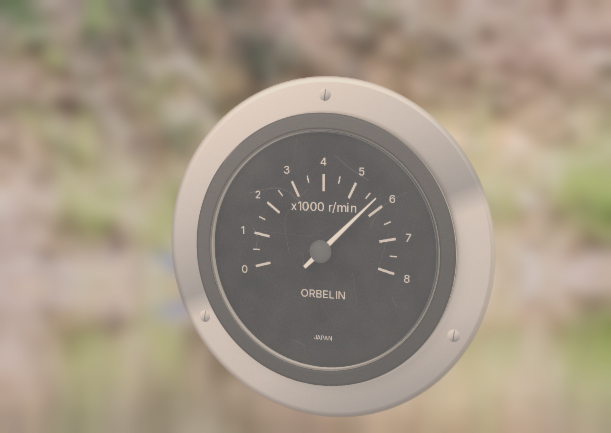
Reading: {"value": 5750, "unit": "rpm"}
